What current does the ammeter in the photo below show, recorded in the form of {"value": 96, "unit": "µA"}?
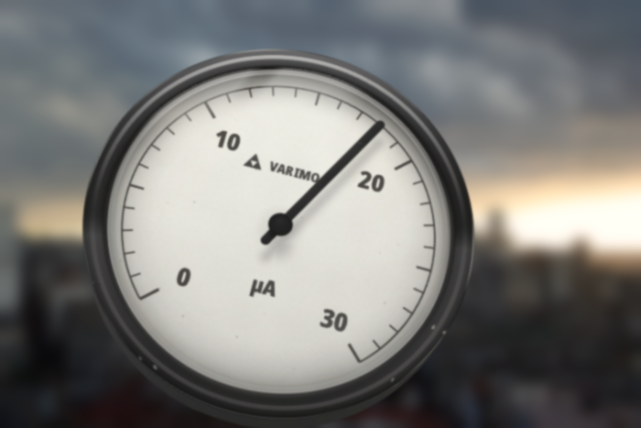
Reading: {"value": 18, "unit": "µA"}
